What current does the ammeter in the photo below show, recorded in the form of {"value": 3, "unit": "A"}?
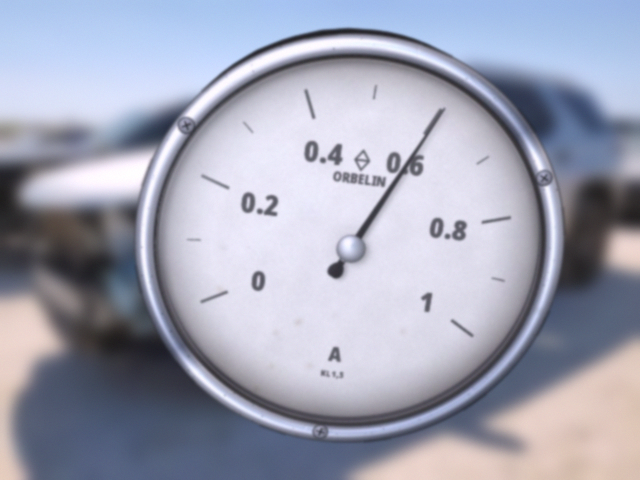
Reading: {"value": 0.6, "unit": "A"}
